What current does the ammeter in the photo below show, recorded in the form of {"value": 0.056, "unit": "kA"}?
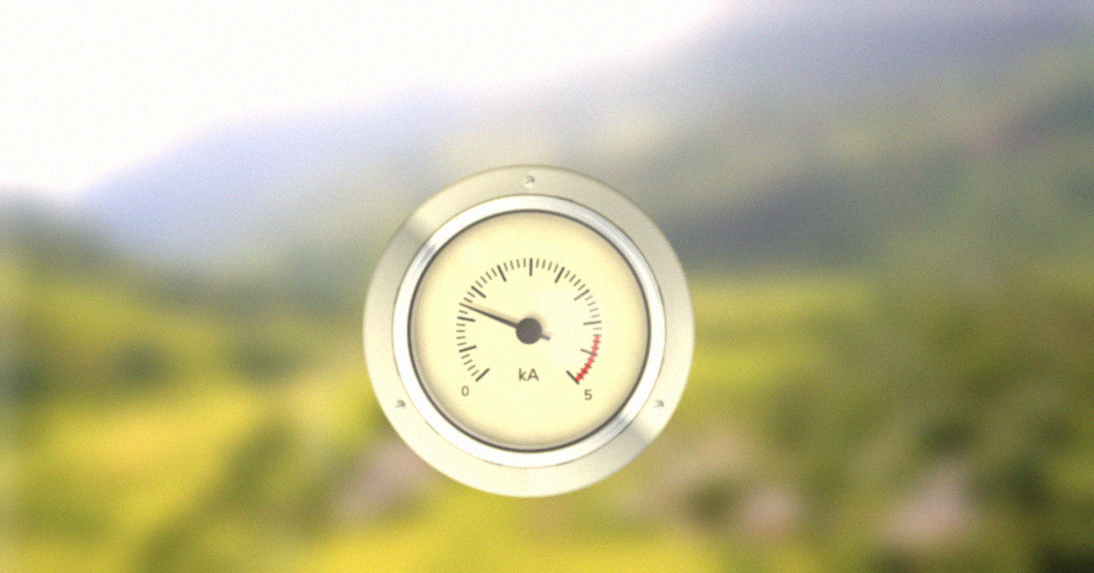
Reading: {"value": 1.2, "unit": "kA"}
